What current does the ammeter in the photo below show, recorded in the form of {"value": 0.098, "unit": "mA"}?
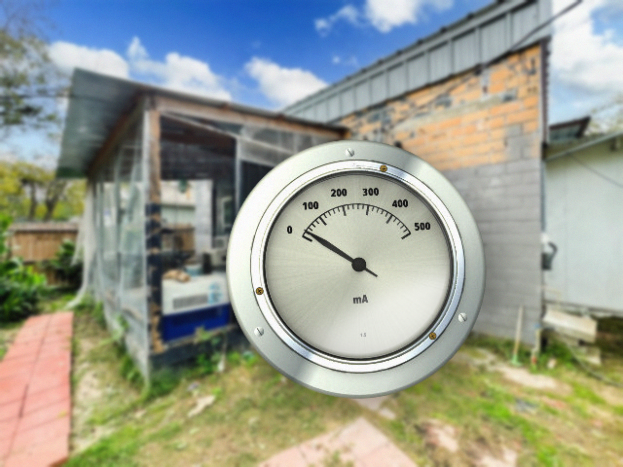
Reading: {"value": 20, "unit": "mA"}
